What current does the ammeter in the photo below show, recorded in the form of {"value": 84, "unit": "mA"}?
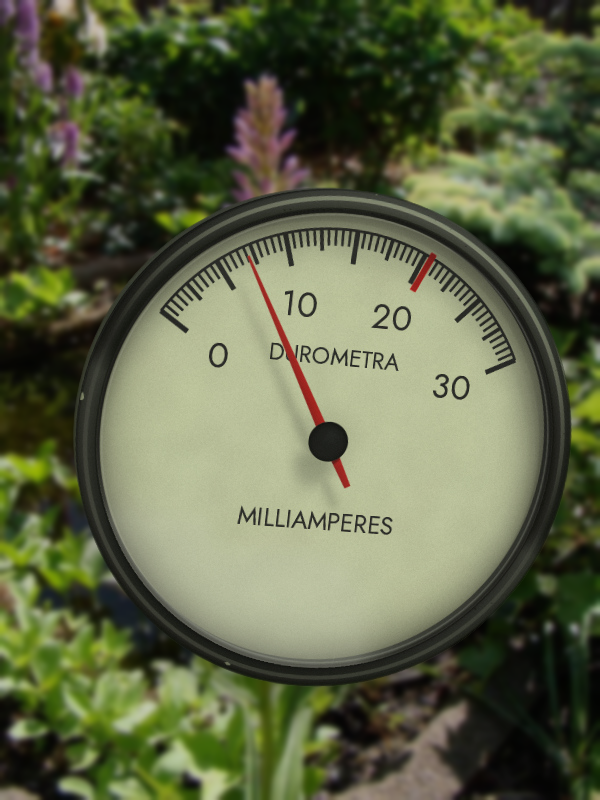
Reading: {"value": 7, "unit": "mA"}
